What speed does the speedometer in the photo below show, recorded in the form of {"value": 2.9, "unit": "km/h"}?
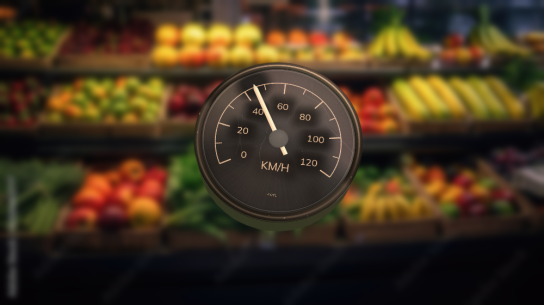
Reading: {"value": 45, "unit": "km/h"}
